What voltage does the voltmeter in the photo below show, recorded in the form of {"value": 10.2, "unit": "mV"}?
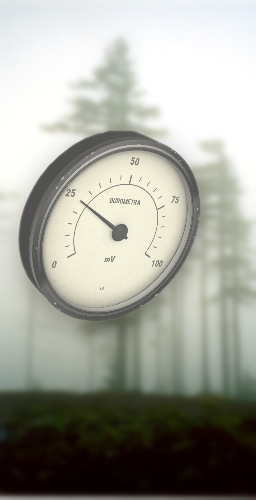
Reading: {"value": 25, "unit": "mV"}
